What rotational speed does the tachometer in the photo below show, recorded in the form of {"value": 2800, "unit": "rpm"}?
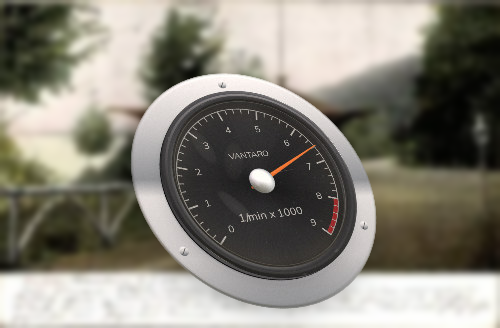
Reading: {"value": 6600, "unit": "rpm"}
